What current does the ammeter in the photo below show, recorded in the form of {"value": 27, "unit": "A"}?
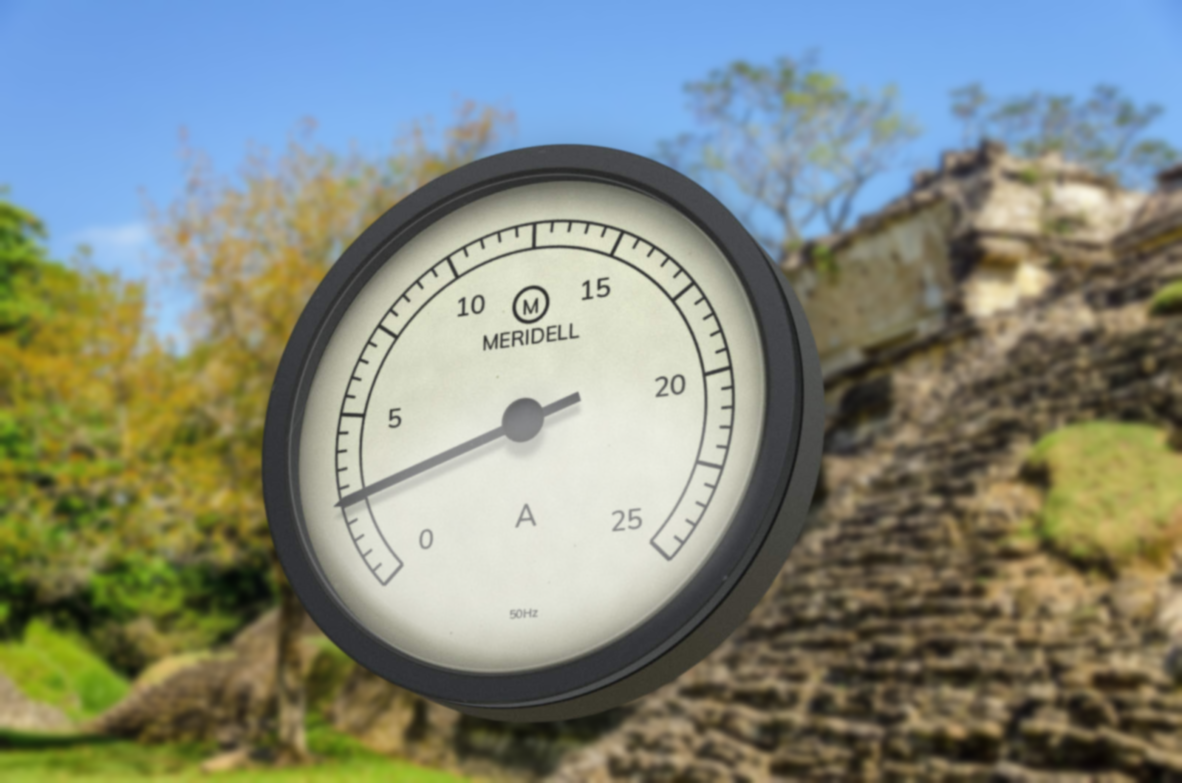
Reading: {"value": 2.5, "unit": "A"}
